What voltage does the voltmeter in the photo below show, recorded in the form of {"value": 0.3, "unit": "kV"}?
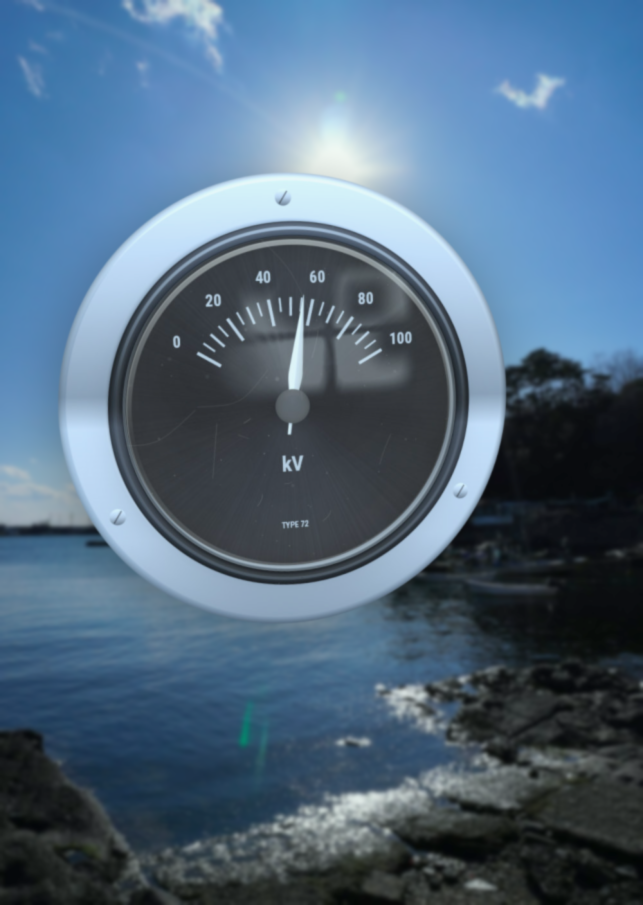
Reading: {"value": 55, "unit": "kV"}
